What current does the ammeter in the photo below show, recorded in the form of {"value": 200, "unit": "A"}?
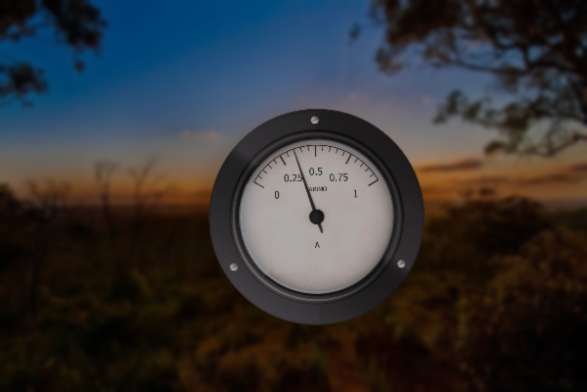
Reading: {"value": 0.35, "unit": "A"}
